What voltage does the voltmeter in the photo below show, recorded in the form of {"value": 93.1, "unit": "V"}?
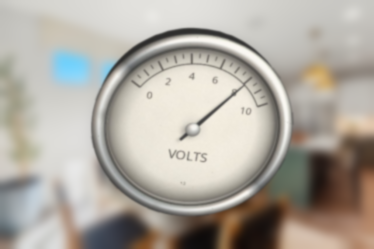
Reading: {"value": 8, "unit": "V"}
